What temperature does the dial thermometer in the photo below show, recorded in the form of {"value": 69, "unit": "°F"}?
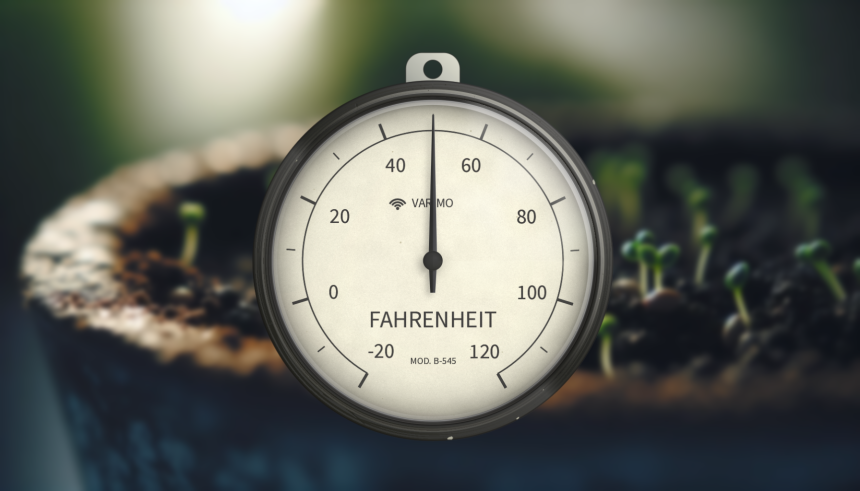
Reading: {"value": 50, "unit": "°F"}
